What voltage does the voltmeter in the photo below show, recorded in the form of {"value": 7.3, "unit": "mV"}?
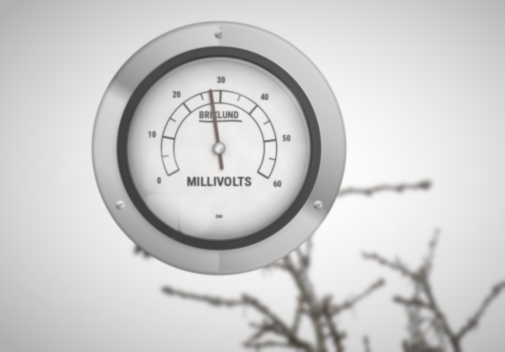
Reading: {"value": 27.5, "unit": "mV"}
